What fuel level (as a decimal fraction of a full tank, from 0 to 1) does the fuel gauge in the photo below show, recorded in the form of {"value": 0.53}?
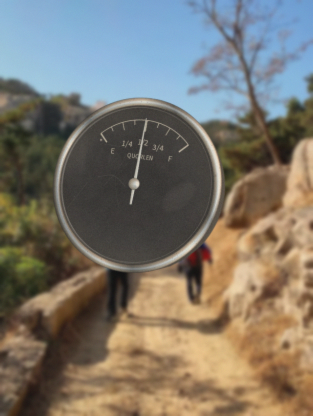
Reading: {"value": 0.5}
